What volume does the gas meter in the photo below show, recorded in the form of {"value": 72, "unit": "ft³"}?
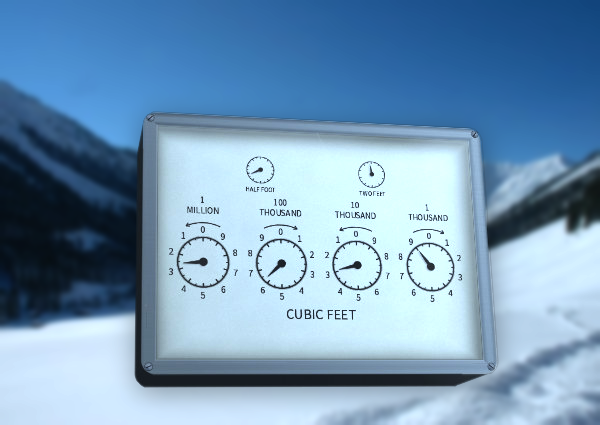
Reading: {"value": 262900, "unit": "ft³"}
